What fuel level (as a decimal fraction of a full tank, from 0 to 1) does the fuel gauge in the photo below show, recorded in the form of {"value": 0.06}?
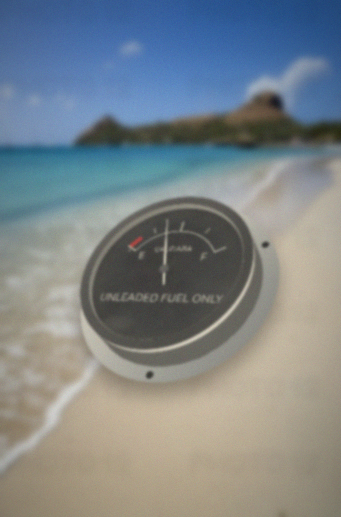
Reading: {"value": 0.375}
